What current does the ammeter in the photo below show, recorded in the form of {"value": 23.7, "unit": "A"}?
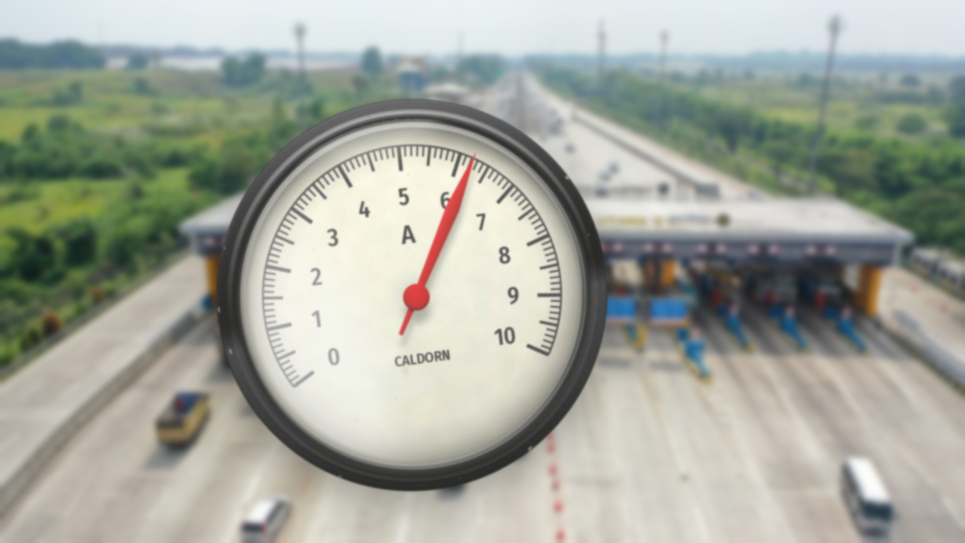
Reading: {"value": 6.2, "unit": "A"}
